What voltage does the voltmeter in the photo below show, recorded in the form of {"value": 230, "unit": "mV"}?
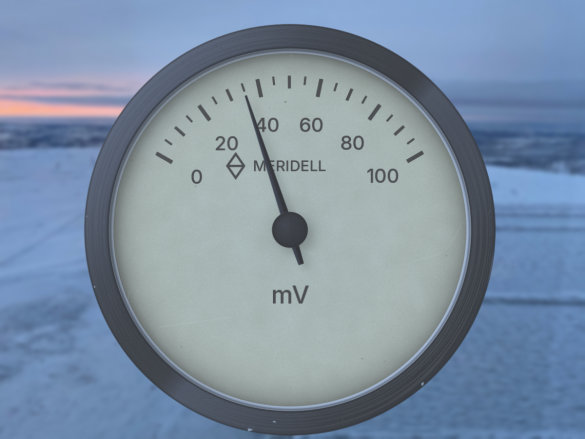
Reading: {"value": 35, "unit": "mV"}
